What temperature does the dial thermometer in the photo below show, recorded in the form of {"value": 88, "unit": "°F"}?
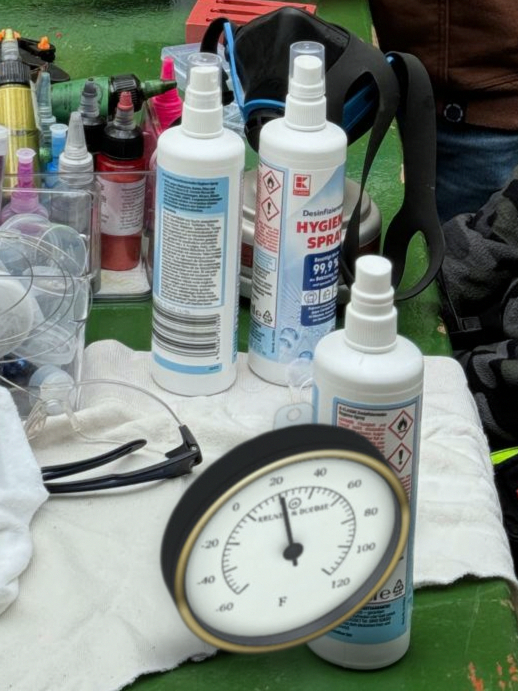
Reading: {"value": 20, "unit": "°F"}
